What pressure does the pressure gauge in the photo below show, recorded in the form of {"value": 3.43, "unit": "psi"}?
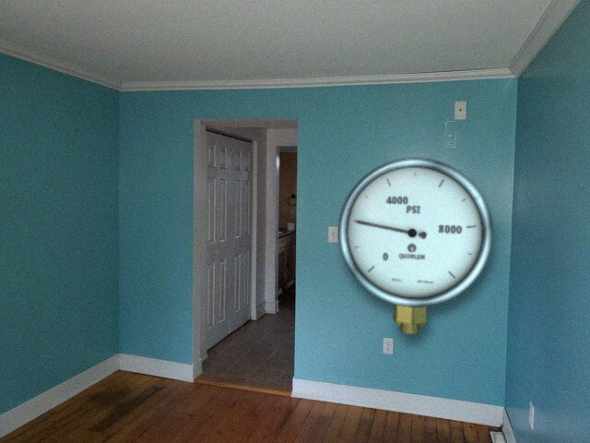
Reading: {"value": 2000, "unit": "psi"}
